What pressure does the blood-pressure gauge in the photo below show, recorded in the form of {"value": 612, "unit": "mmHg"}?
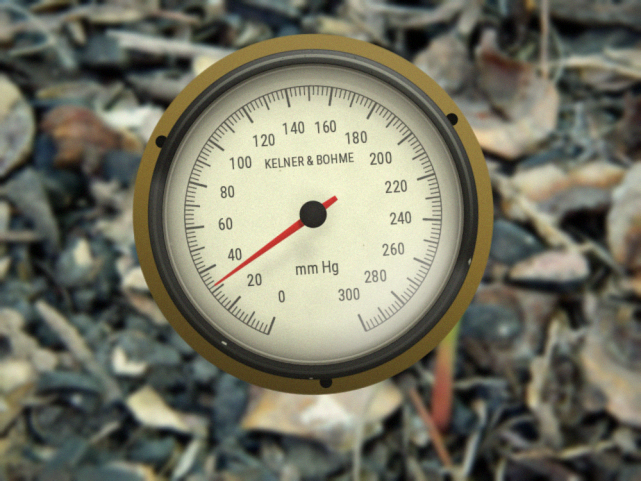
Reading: {"value": 32, "unit": "mmHg"}
